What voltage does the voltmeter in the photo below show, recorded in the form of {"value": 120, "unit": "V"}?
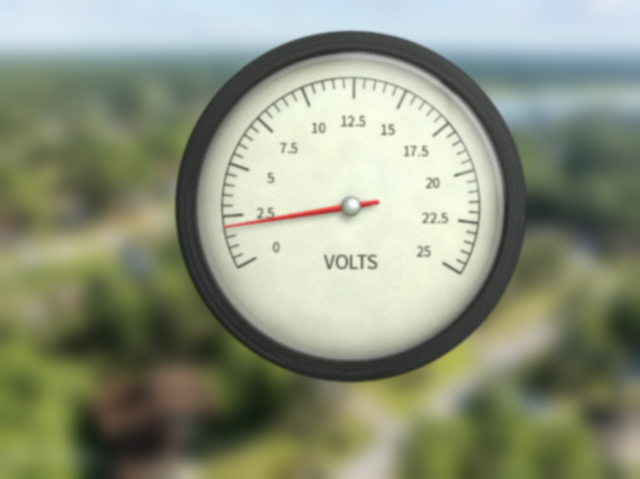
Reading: {"value": 2, "unit": "V"}
